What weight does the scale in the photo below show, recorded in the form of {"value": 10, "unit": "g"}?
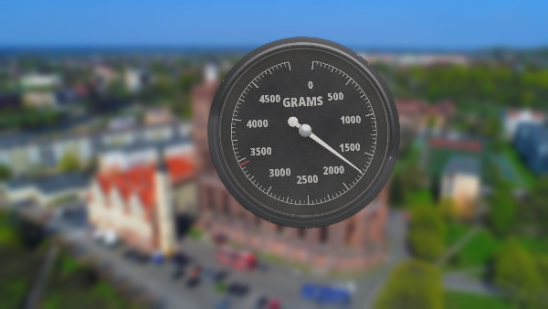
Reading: {"value": 1750, "unit": "g"}
